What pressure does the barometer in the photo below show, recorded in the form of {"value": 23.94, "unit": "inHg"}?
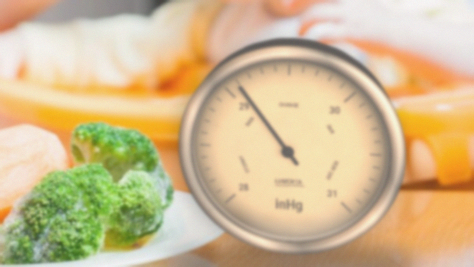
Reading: {"value": 29.1, "unit": "inHg"}
